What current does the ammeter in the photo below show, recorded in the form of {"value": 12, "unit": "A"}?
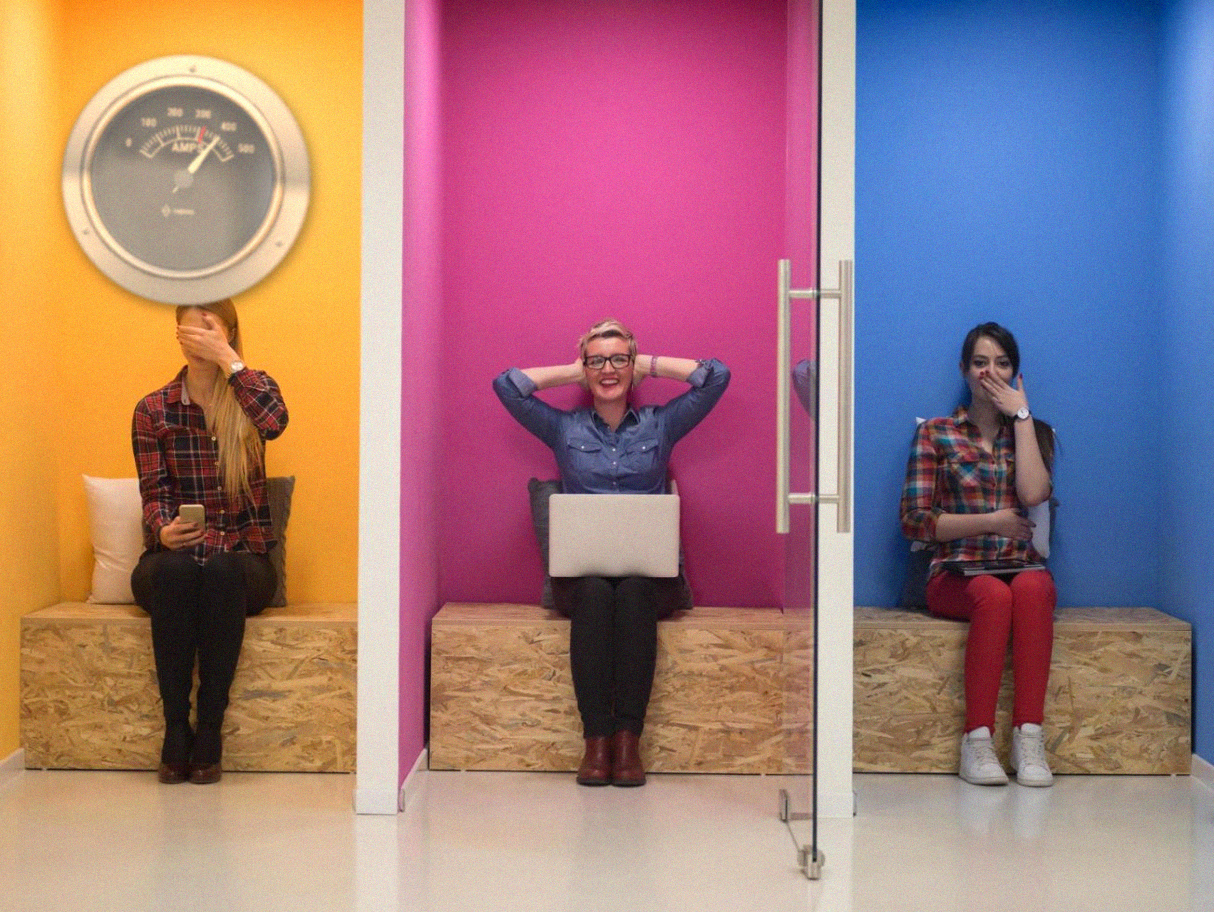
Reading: {"value": 400, "unit": "A"}
